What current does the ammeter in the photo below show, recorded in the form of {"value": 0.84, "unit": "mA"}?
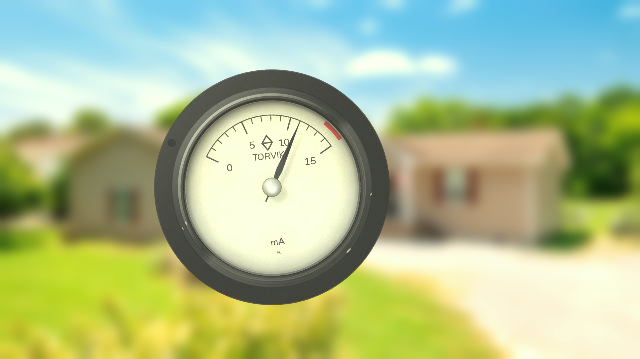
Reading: {"value": 11, "unit": "mA"}
